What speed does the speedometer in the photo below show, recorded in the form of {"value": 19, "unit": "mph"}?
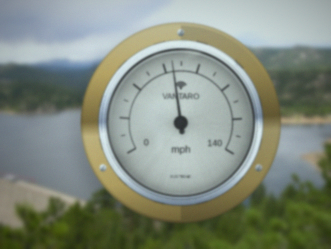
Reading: {"value": 65, "unit": "mph"}
